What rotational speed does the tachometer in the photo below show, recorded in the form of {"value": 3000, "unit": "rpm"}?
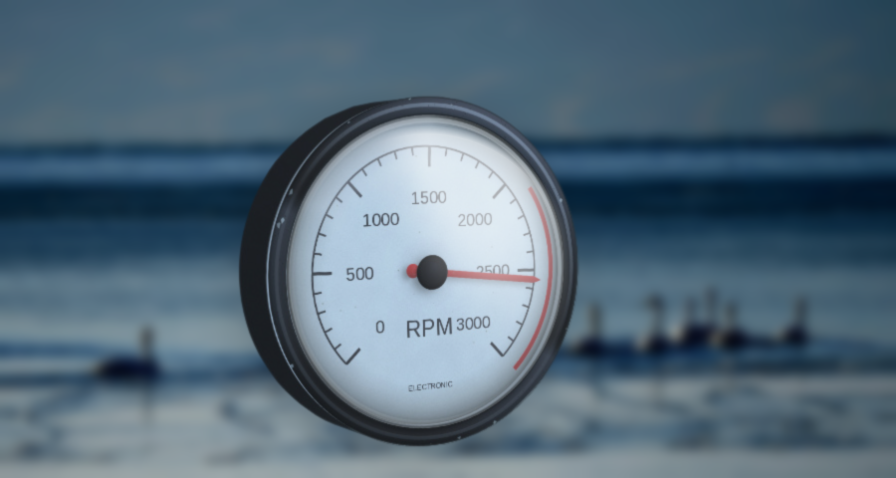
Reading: {"value": 2550, "unit": "rpm"}
